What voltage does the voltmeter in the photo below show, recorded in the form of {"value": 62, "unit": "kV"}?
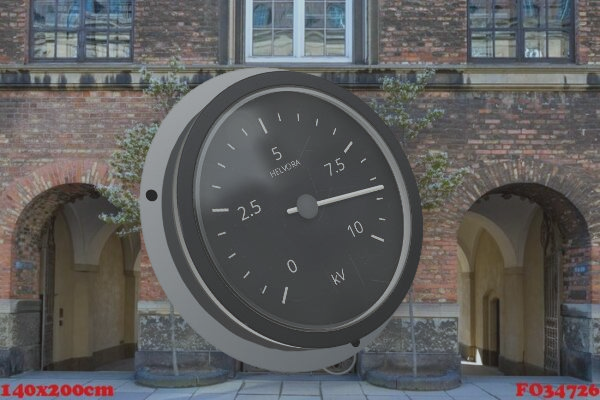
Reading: {"value": 8.75, "unit": "kV"}
